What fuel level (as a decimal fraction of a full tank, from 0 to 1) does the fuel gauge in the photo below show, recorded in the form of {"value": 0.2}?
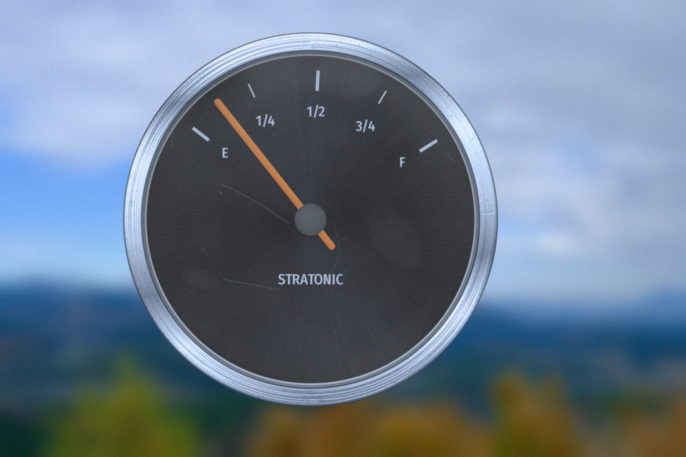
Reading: {"value": 0.125}
